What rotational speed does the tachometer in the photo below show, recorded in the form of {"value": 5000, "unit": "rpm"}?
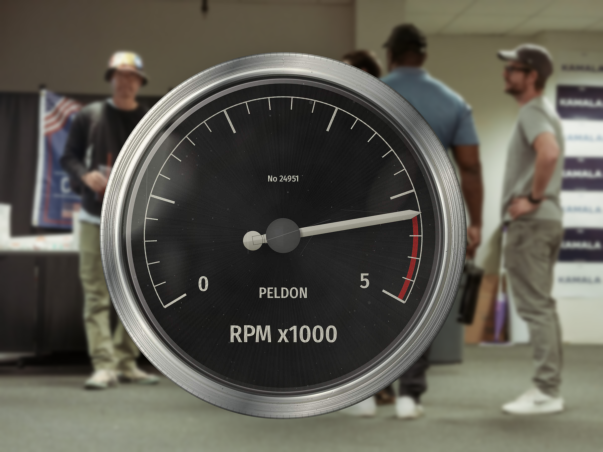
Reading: {"value": 4200, "unit": "rpm"}
